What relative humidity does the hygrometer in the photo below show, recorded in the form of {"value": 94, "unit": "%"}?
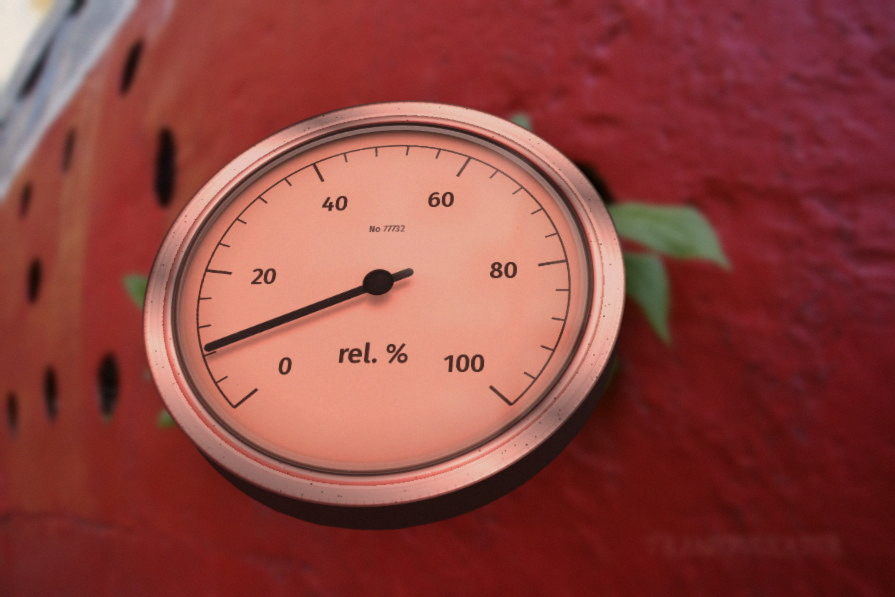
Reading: {"value": 8, "unit": "%"}
